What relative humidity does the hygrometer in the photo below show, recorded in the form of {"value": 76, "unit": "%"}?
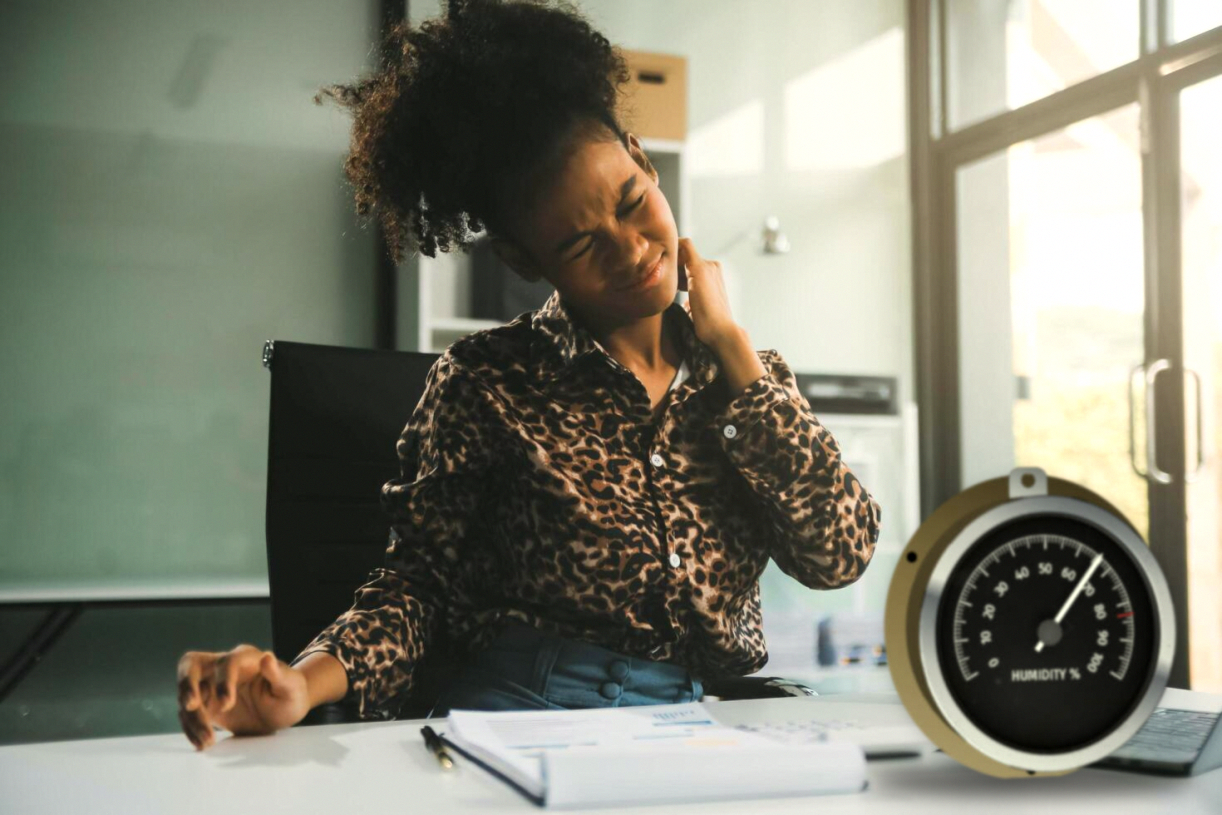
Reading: {"value": 65, "unit": "%"}
